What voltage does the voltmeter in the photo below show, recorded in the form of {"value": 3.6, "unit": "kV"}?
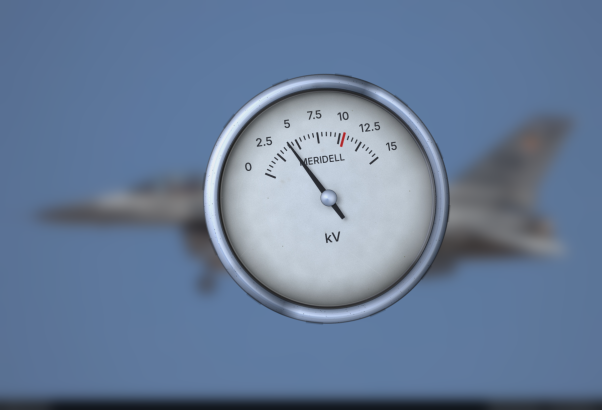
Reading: {"value": 4, "unit": "kV"}
